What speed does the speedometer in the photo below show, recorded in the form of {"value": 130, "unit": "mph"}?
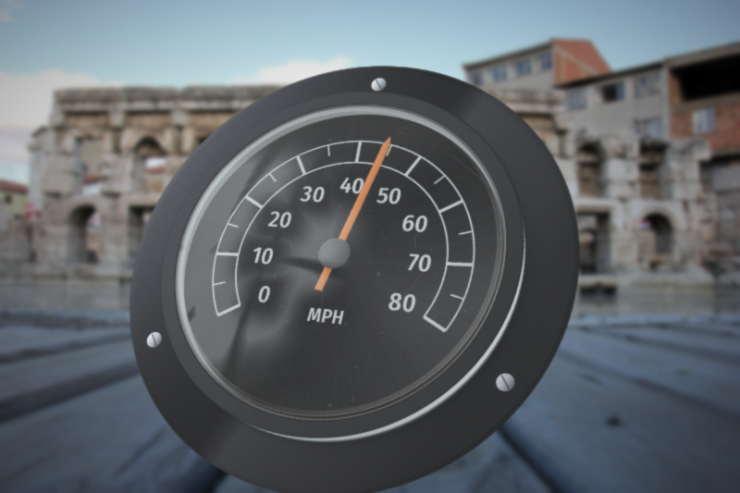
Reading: {"value": 45, "unit": "mph"}
